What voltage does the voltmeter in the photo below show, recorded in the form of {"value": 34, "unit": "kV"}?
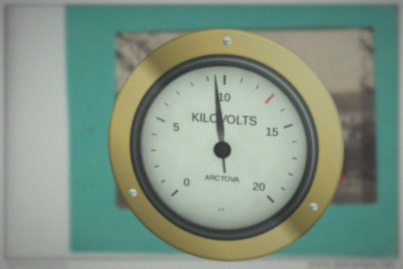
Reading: {"value": 9.5, "unit": "kV"}
